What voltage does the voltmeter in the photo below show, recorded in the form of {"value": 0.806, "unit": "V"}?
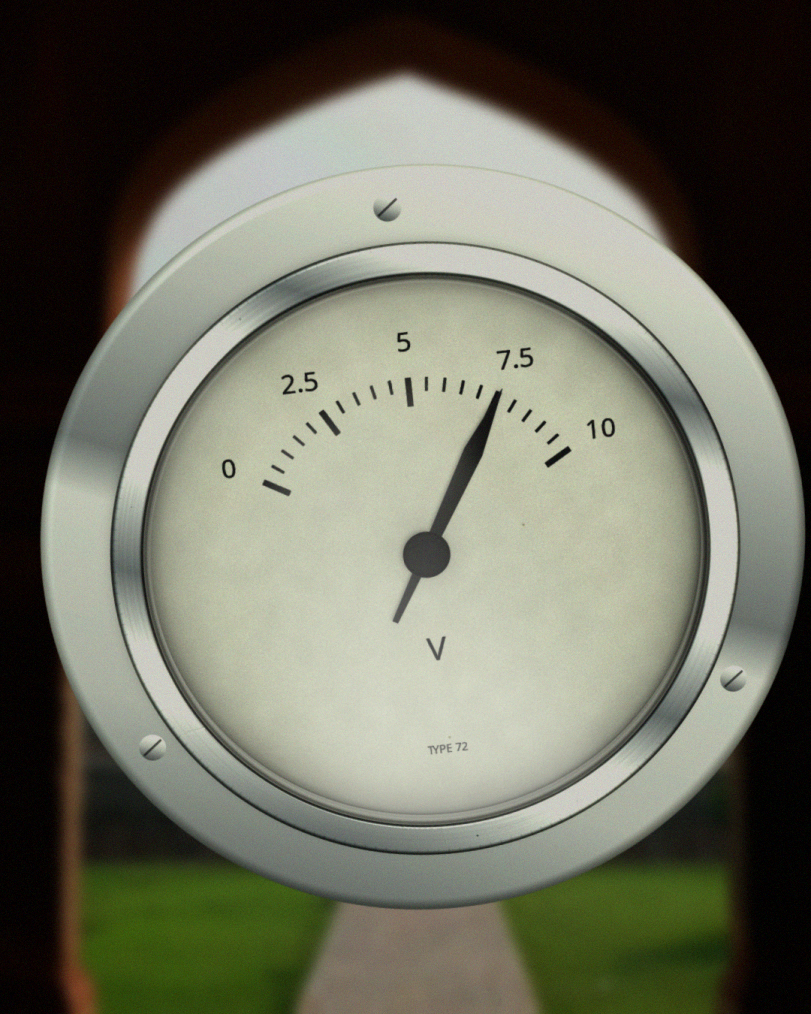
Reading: {"value": 7.5, "unit": "V"}
